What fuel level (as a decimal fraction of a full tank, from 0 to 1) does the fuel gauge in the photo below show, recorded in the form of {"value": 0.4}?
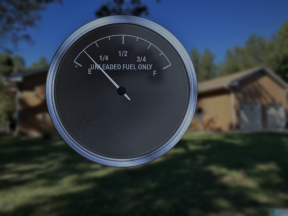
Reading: {"value": 0.125}
